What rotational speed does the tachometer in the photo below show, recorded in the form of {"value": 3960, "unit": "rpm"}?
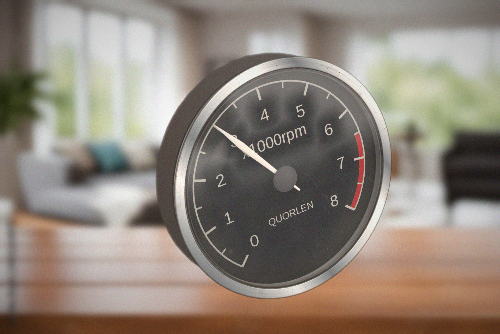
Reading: {"value": 3000, "unit": "rpm"}
